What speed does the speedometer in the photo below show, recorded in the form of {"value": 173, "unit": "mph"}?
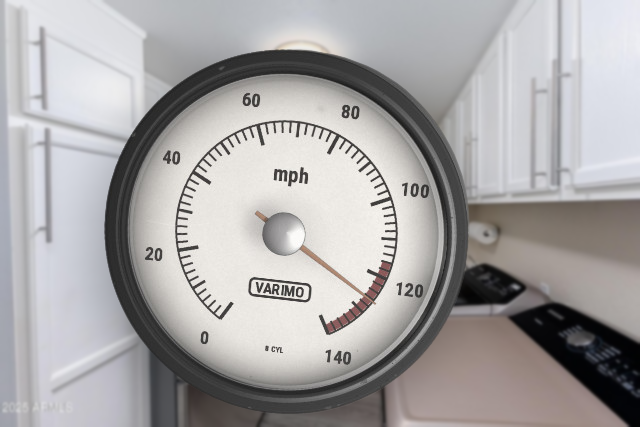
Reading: {"value": 126, "unit": "mph"}
